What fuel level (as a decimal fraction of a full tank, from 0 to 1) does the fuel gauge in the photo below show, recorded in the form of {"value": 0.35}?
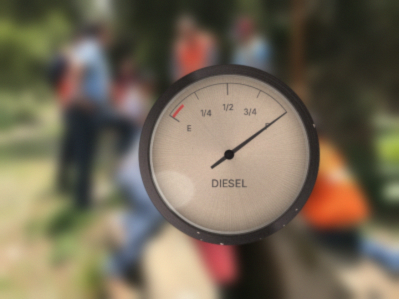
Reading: {"value": 1}
